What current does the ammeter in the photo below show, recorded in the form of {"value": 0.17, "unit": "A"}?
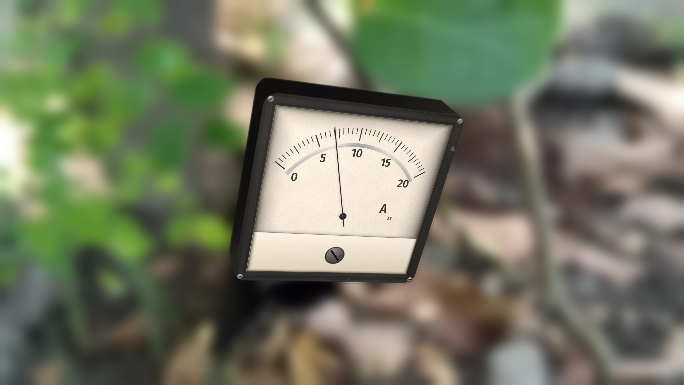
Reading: {"value": 7, "unit": "A"}
